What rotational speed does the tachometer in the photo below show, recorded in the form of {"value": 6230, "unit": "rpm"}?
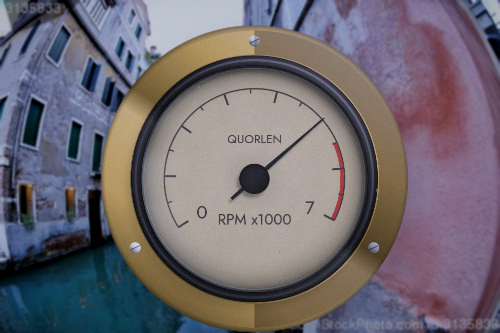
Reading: {"value": 5000, "unit": "rpm"}
